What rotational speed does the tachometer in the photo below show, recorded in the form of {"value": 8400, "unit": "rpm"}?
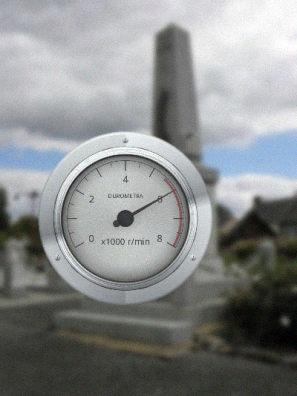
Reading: {"value": 6000, "unit": "rpm"}
